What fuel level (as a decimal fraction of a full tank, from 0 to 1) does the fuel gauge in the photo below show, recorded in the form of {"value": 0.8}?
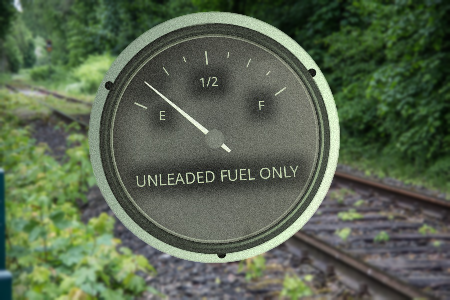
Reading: {"value": 0.125}
